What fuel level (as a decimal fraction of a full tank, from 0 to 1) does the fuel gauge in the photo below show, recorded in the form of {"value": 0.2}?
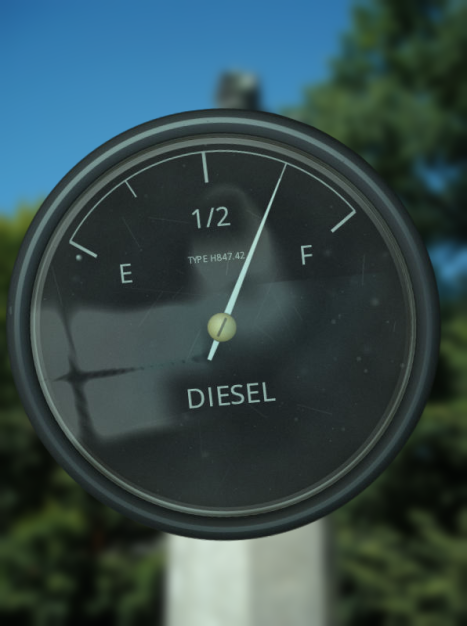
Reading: {"value": 0.75}
